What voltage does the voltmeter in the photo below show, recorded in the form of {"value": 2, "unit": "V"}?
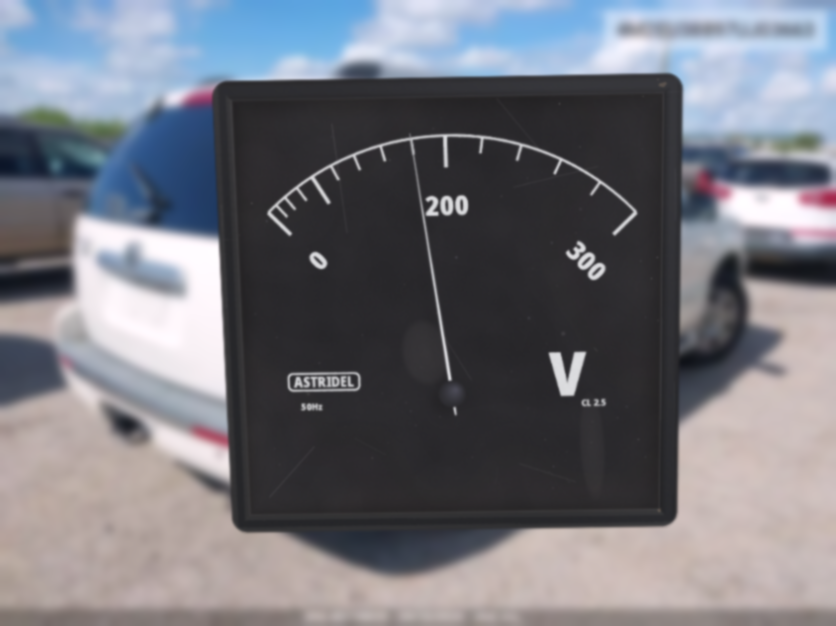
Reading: {"value": 180, "unit": "V"}
